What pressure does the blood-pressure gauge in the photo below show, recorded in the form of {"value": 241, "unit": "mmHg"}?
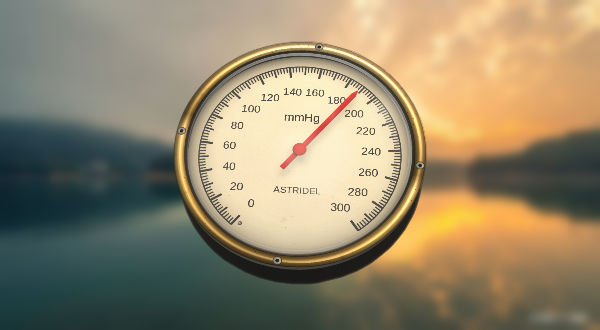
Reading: {"value": 190, "unit": "mmHg"}
